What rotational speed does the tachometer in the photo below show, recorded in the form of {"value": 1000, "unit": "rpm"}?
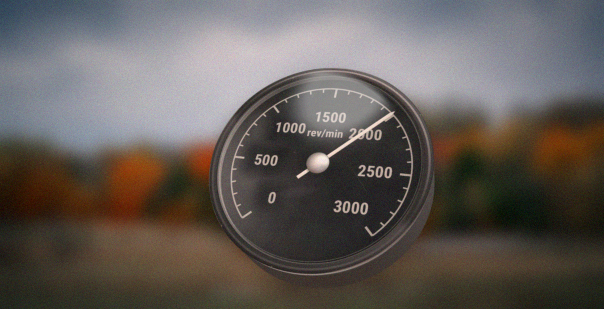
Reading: {"value": 2000, "unit": "rpm"}
